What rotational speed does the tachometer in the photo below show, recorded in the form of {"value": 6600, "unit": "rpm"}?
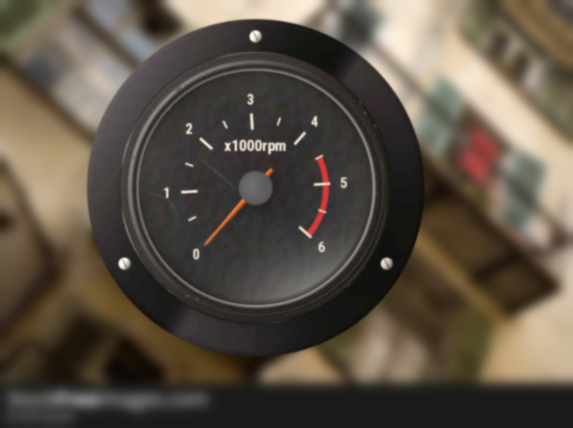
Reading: {"value": 0, "unit": "rpm"}
